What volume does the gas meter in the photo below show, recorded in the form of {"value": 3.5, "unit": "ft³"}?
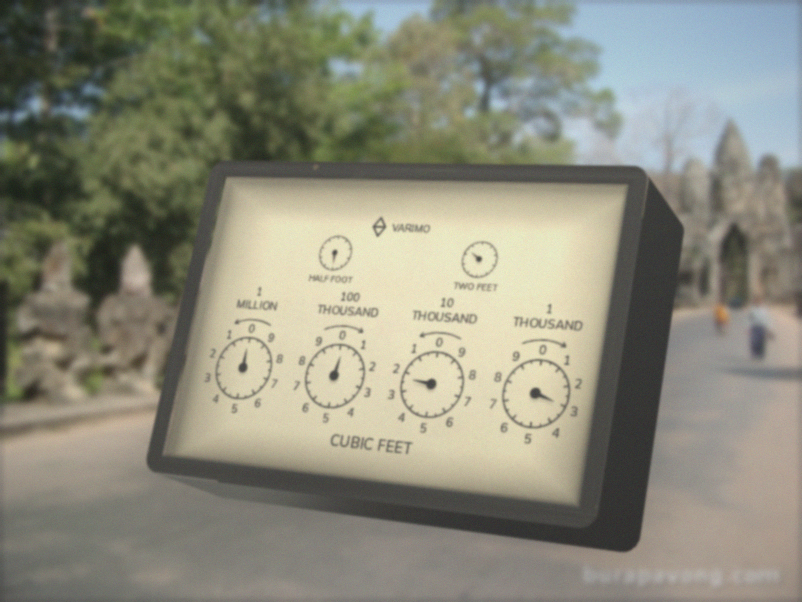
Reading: {"value": 2300, "unit": "ft³"}
